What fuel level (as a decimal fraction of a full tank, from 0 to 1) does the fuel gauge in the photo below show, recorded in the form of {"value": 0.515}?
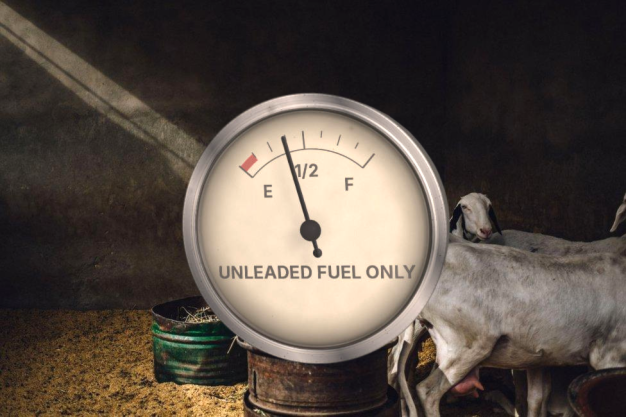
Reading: {"value": 0.375}
